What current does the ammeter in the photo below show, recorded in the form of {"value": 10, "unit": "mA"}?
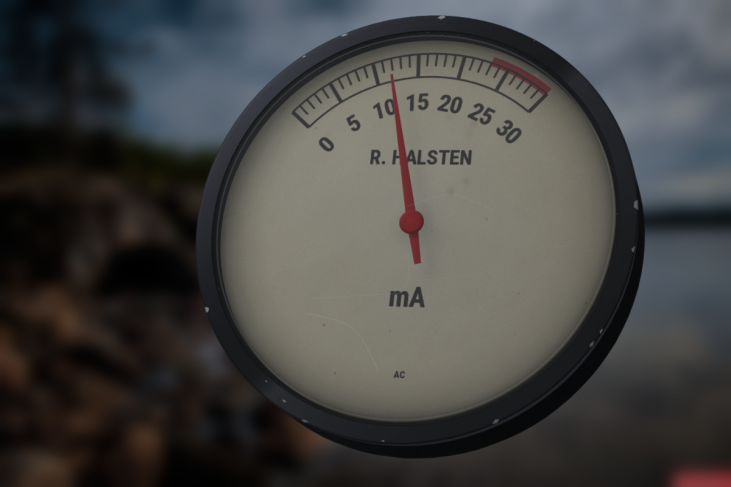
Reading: {"value": 12, "unit": "mA"}
